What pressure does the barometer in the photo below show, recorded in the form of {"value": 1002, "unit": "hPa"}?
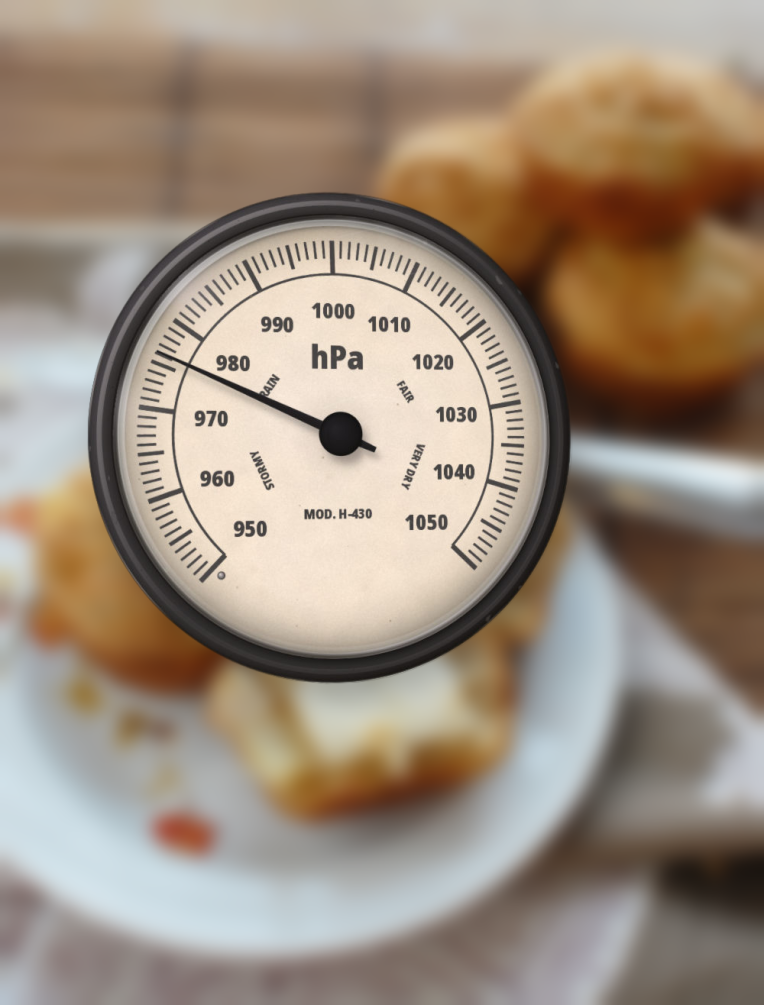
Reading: {"value": 976, "unit": "hPa"}
